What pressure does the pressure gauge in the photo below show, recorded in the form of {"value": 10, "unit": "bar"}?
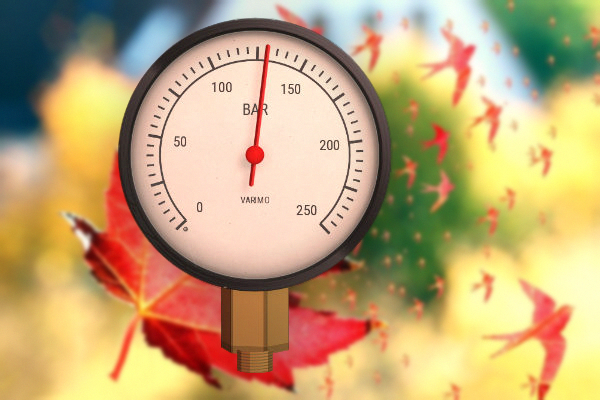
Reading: {"value": 130, "unit": "bar"}
